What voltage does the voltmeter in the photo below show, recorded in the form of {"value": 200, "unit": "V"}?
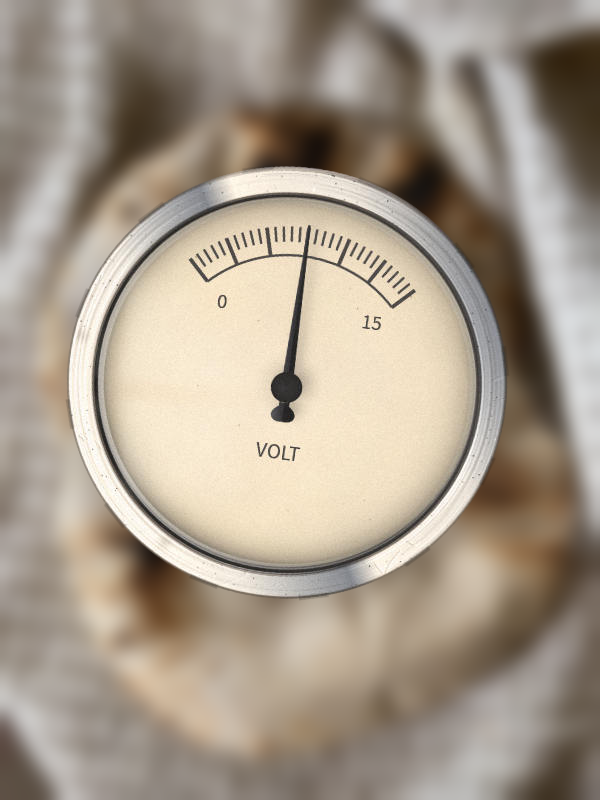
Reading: {"value": 7.5, "unit": "V"}
